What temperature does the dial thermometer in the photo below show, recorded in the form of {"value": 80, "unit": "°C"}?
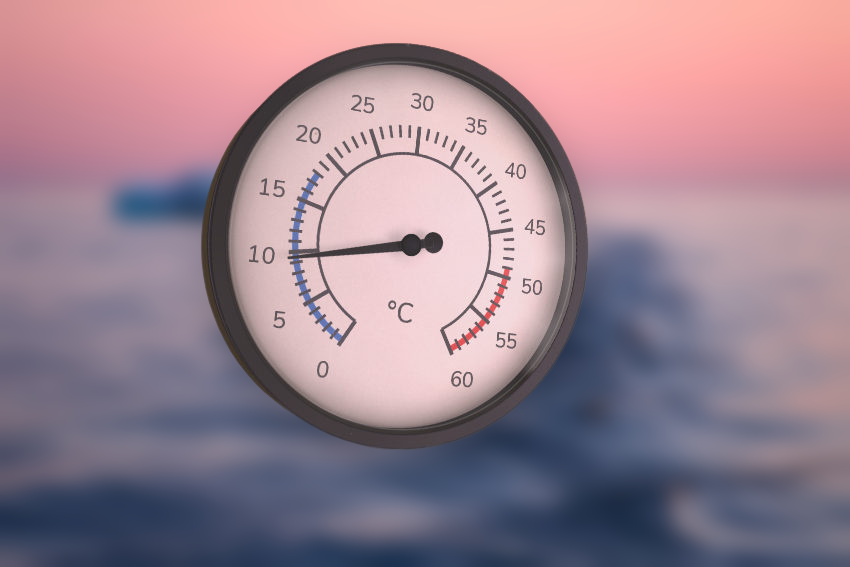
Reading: {"value": 9.5, "unit": "°C"}
